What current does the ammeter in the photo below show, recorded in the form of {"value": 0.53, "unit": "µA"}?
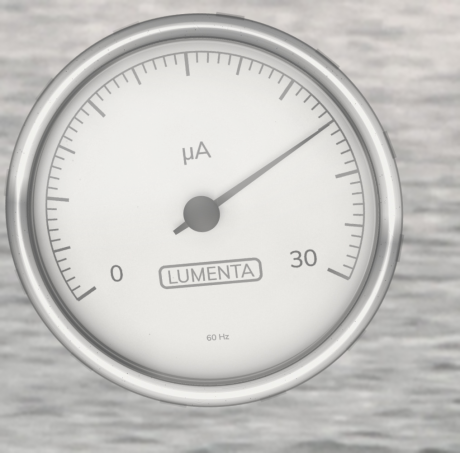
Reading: {"value": 22.5, "unit": "µA"}
